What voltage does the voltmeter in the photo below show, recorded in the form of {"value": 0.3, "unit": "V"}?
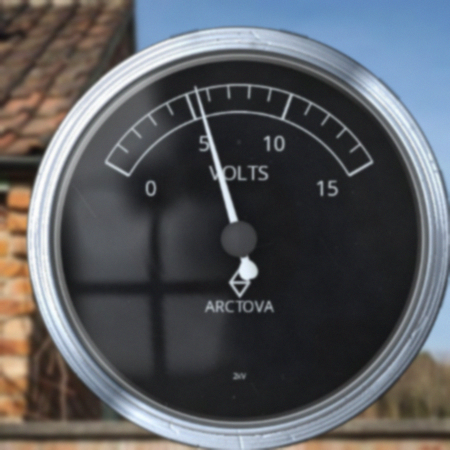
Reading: {"value": 5.5, "unit": "V"}
